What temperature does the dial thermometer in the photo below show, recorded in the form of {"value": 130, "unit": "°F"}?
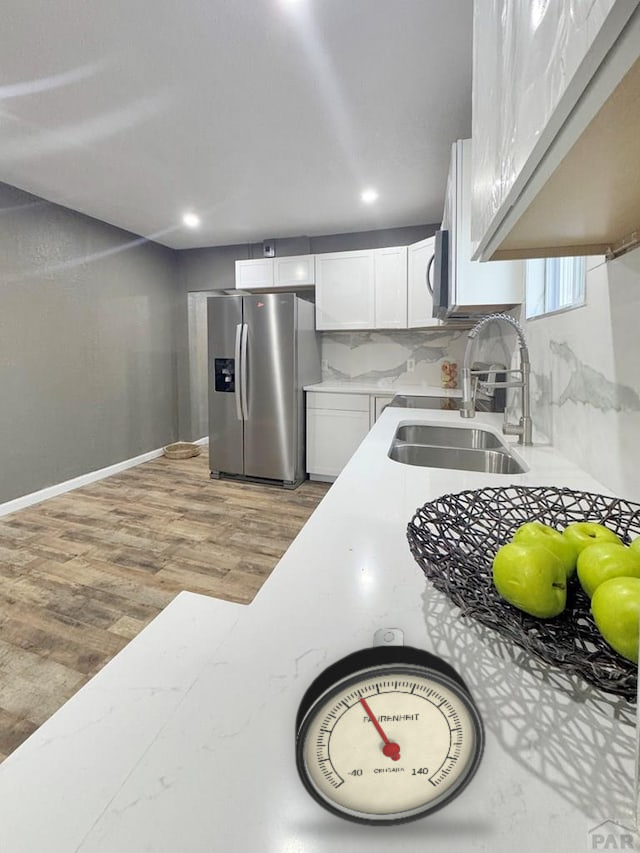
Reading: {"value": 30, "unit": "°F"}
